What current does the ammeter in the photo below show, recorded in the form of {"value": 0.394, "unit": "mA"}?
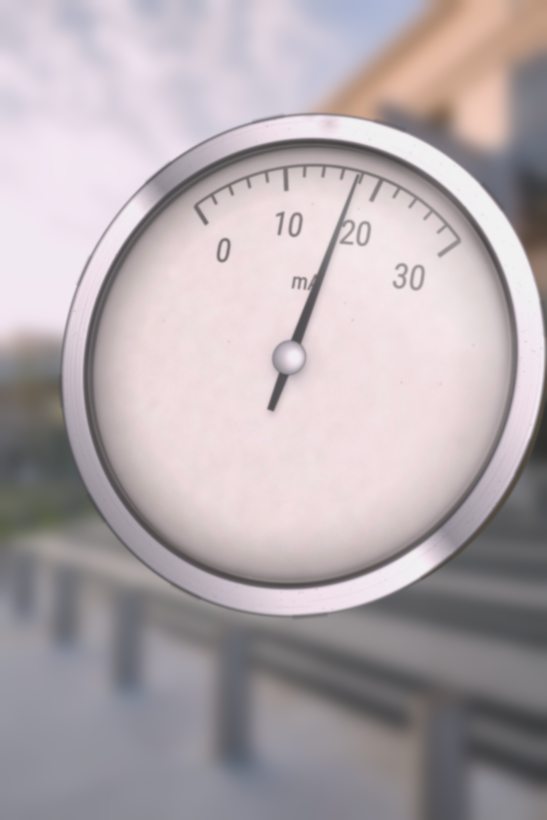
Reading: {"value": 18, "unit": "mA"}
